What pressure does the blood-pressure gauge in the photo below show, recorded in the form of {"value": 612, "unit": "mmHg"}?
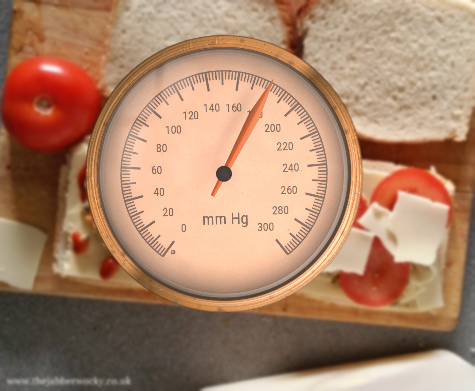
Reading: {"value": 180, "unit": "mmHg"}
